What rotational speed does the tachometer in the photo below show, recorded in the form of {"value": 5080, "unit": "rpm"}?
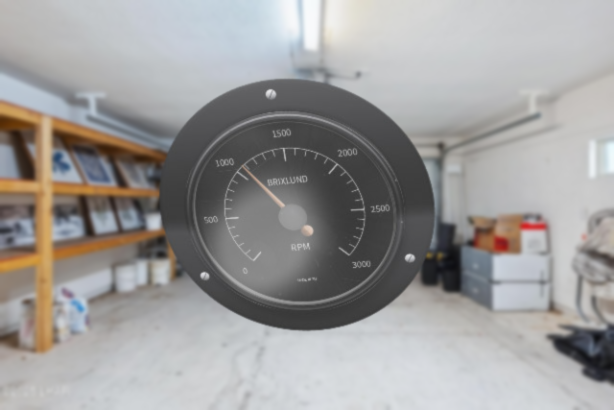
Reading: {"value": 1100, "unit": "rpm"}
